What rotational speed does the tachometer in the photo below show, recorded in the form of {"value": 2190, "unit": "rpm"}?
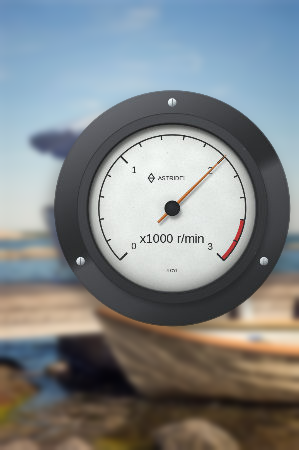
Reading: {"value": 2000, "unit": "rpm"}
